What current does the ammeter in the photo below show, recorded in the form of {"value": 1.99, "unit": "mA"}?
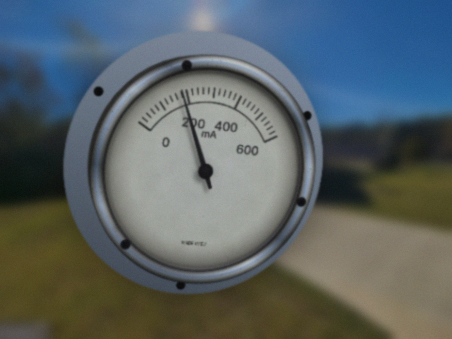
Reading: {"value": 180, "unit": "mA"}
